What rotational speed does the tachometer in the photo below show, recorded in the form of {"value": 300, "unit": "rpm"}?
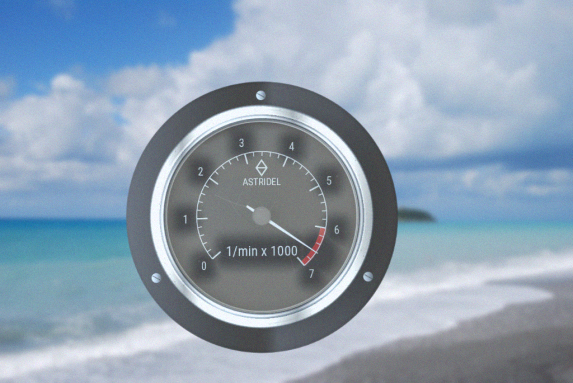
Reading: {"value": 6600, "unit": "rpm"}
